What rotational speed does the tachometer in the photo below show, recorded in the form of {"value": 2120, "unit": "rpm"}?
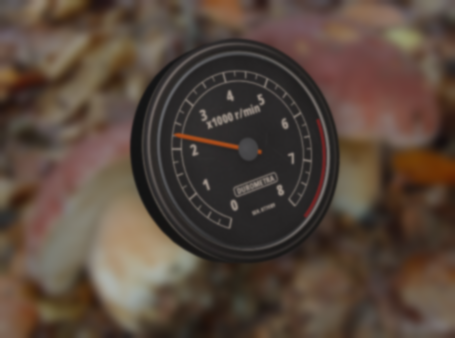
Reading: {"value": 2250, "unit": "rpm"}
